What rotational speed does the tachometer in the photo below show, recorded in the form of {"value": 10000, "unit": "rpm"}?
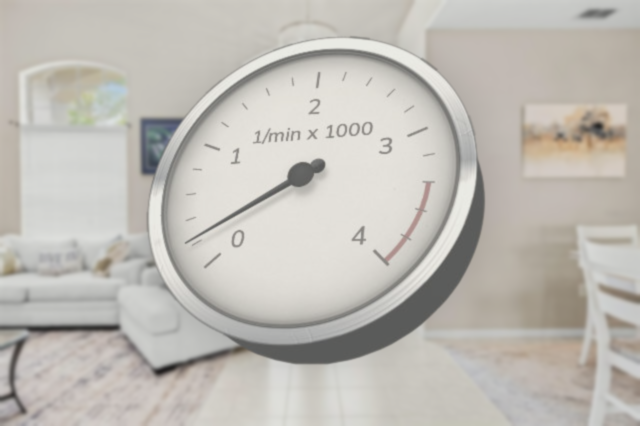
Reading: {"value": 200, "unit": "rpm"}
